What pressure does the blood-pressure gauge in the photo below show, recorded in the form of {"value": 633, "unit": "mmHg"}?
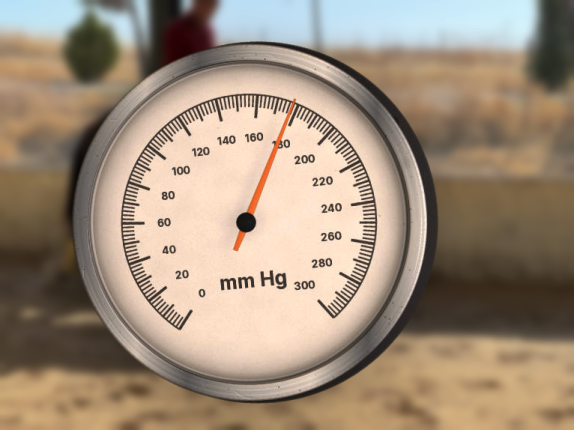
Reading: {"value": 178, "unit": "mmHg"}
